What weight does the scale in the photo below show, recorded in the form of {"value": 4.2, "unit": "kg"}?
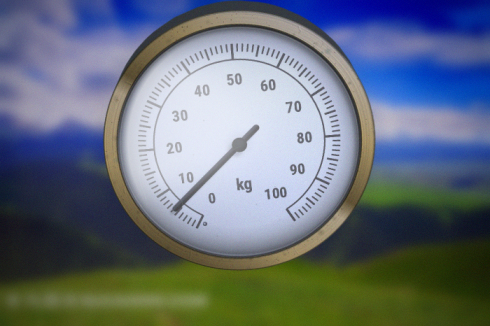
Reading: {"value": 6, "unit": "kg"}
